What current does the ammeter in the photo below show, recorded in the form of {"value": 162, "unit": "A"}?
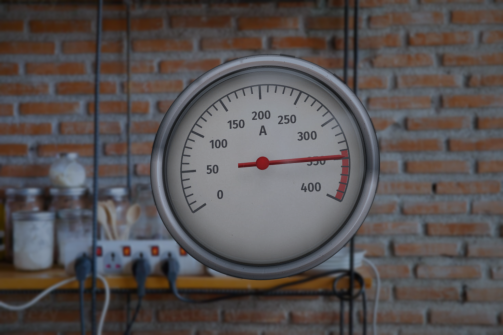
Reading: {"value": 350, "unit": "A"}
